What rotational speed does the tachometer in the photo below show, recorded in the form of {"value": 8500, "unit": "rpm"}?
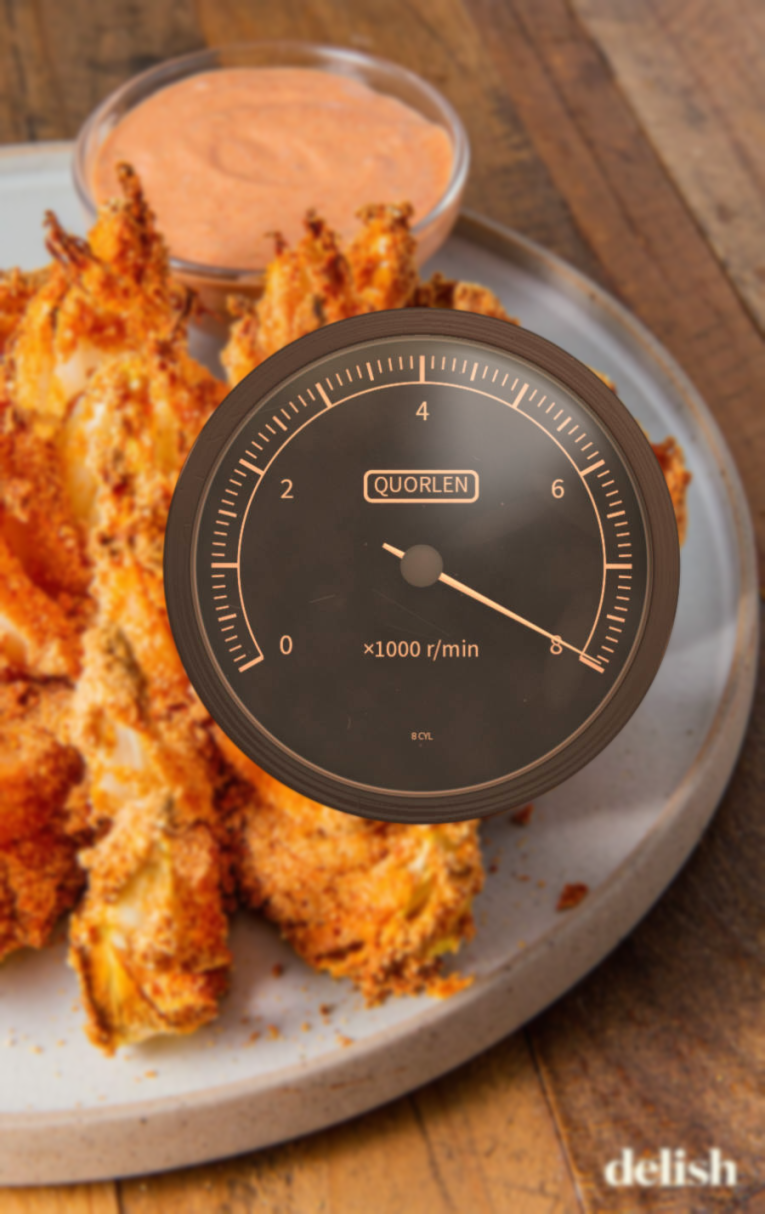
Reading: {"value": 7950, "unit": "rpm"}
